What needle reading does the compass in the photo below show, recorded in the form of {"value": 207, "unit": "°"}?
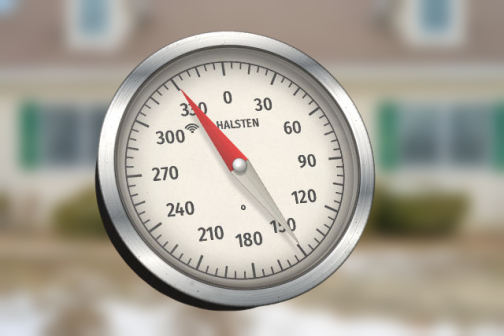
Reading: {"value": 330, "unit": "°"}
